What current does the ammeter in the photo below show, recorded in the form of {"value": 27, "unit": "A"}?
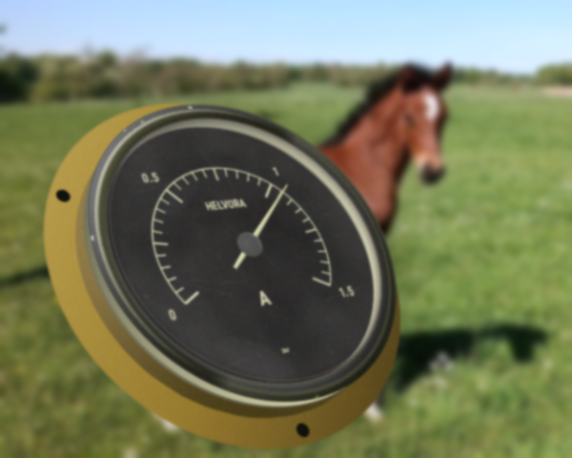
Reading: {"value": 1.05, "unit": "A"}
